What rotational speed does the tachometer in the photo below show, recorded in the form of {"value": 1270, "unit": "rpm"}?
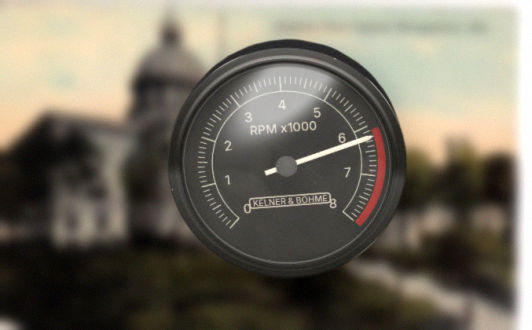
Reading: {"value": 6200, "unit": "rpm"}
